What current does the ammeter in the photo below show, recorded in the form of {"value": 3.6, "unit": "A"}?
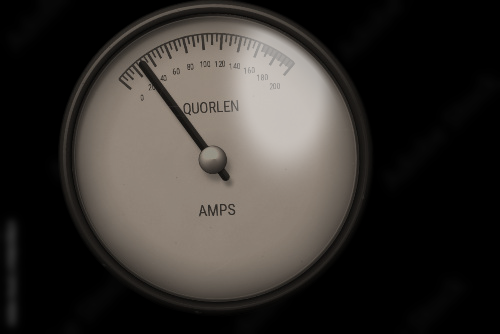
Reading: {"value": 30, "unit": "A"}
